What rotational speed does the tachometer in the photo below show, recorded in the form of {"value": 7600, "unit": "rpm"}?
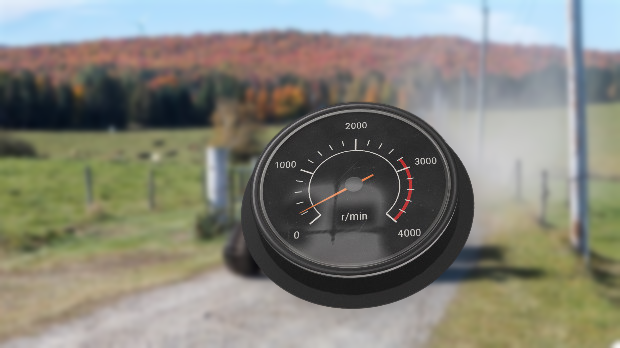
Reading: {"value": 200, "unit": "rpm"}
